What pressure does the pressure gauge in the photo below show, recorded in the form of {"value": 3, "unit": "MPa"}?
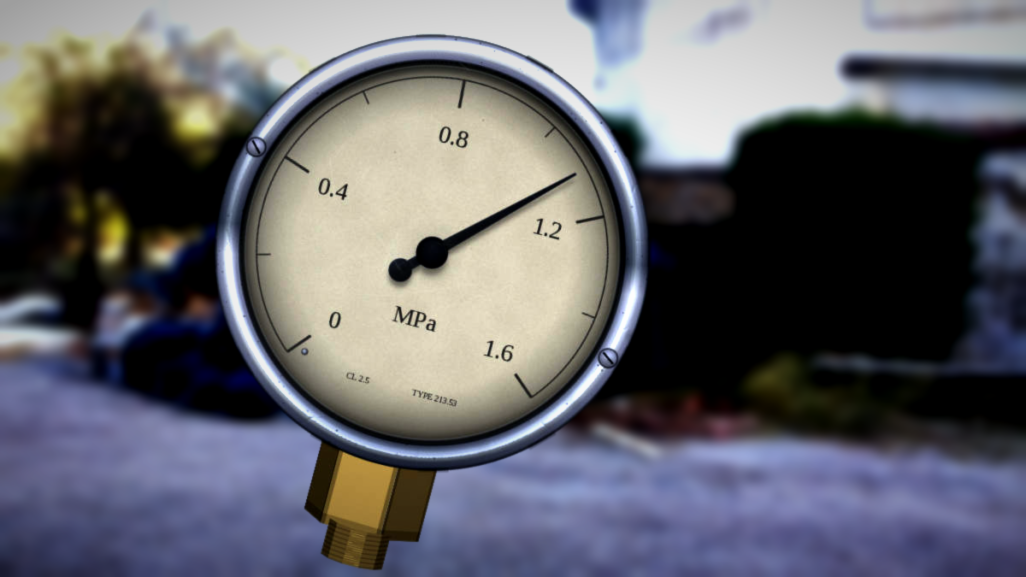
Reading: {"value": 1.1, "unit": "MPa"}
